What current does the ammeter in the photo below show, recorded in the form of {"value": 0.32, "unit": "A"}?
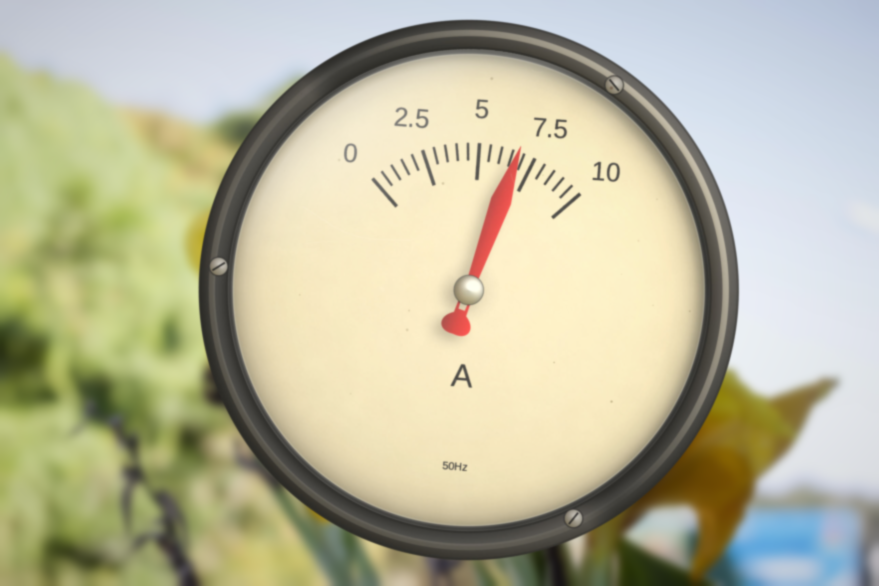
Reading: {"value": 6.75, "unit": "A"}
